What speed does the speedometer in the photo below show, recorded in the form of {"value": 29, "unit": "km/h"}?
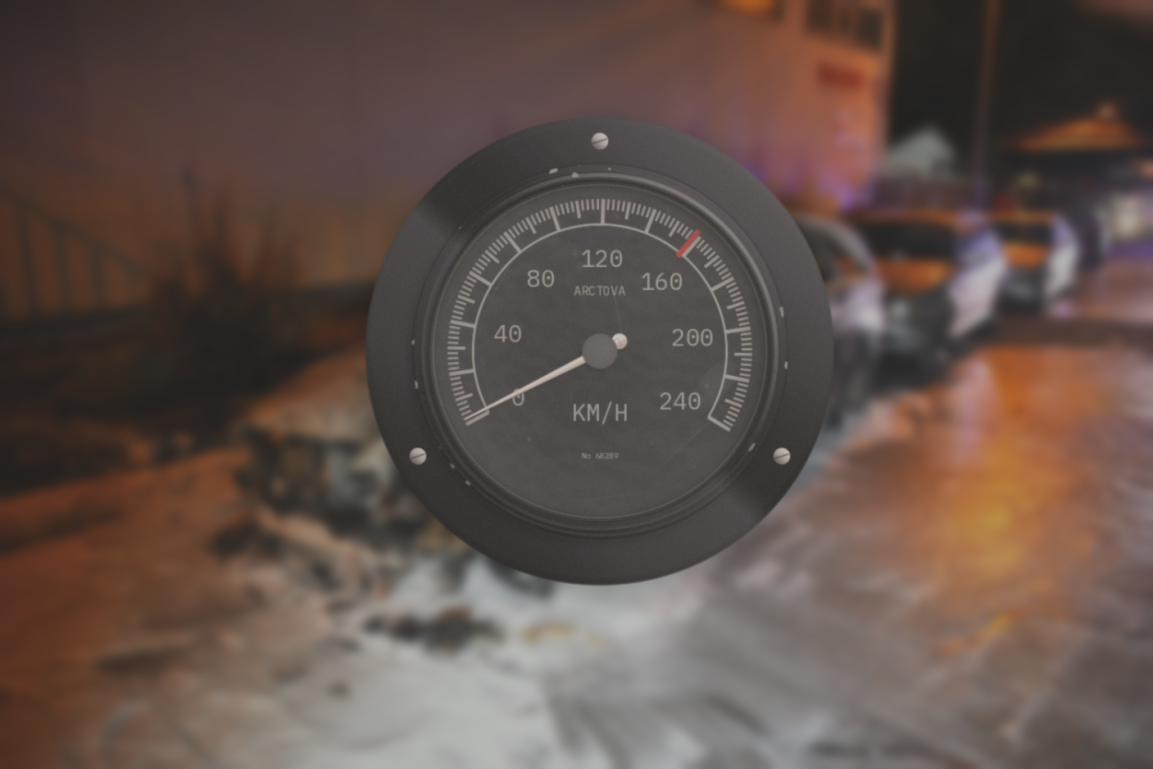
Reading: {"value": 2, "unit": "km/h"}
